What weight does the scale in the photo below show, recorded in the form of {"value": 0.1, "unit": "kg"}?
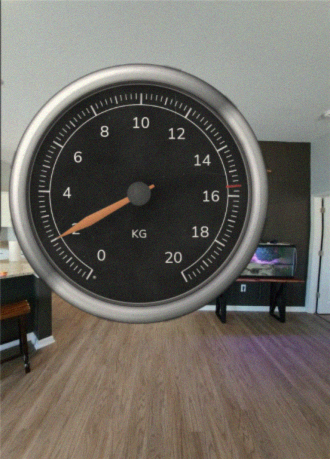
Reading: {"value": 2, "unit": "kg"}
